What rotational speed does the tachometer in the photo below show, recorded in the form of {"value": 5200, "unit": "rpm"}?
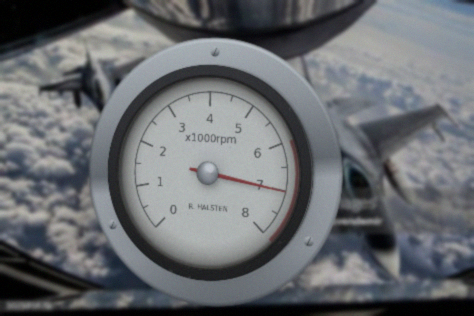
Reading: {"value": 7000, "unit": "rpm"}
